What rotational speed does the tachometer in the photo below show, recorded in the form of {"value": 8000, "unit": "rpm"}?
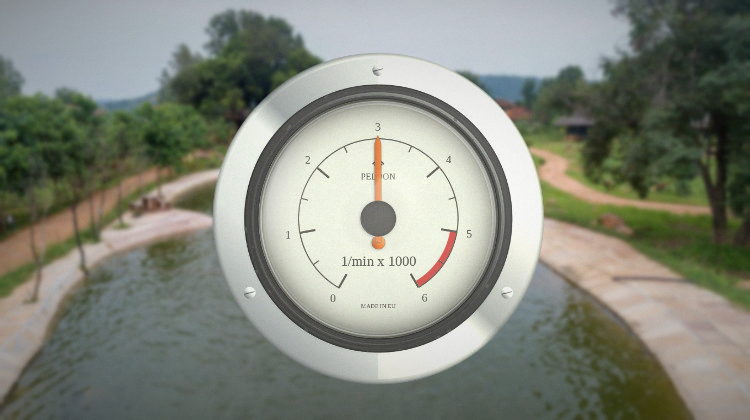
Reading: {"value": 3000, "unit": "rpm"}
